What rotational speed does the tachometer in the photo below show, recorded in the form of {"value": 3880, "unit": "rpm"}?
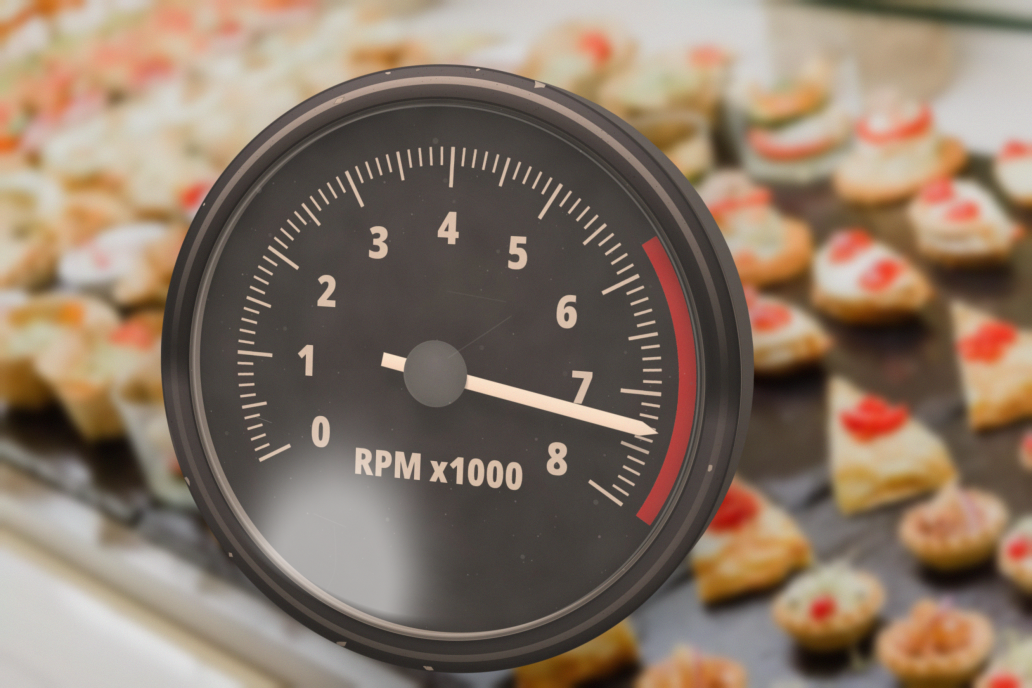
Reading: {"value": 7300, "unit": "rpm"}
